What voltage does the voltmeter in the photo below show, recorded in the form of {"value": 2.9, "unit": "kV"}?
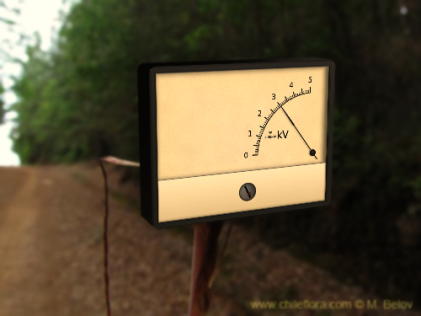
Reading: {"value": 3, "unit": "kV"}
